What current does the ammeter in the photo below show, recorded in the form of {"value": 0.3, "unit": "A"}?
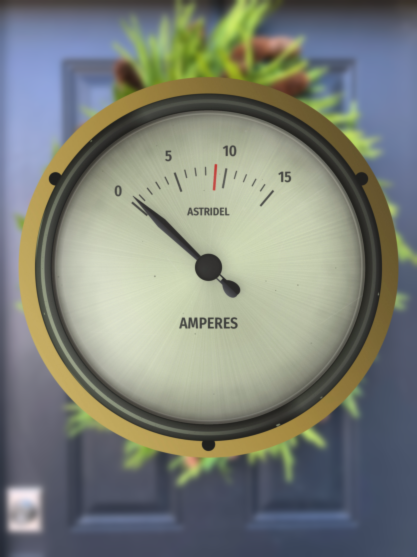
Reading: {"value": 0.5, "unit": "A"}
